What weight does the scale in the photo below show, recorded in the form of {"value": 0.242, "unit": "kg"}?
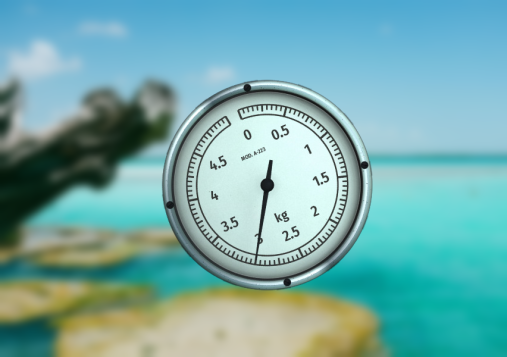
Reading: {"value": 3, "unit": "kg"}
